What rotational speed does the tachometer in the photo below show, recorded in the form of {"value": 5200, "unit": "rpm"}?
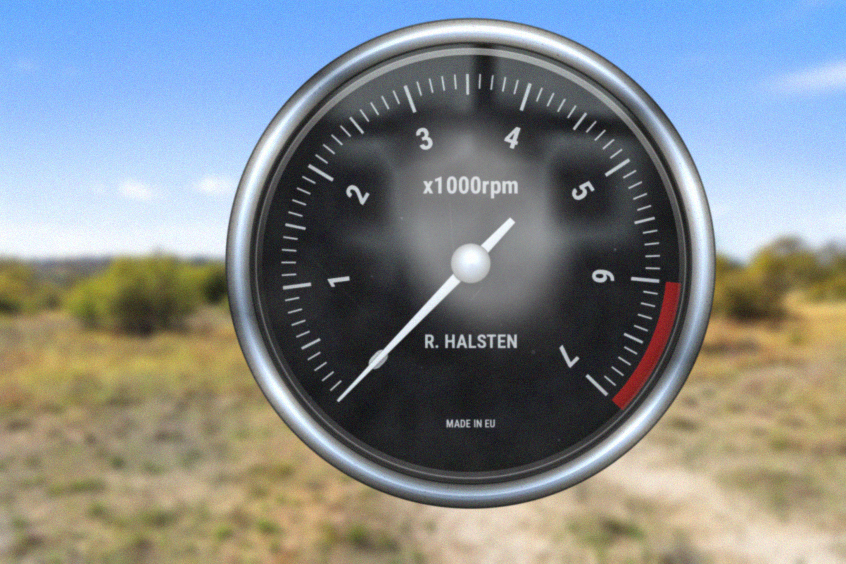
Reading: {"value": 0, "unit": "rpm"}
